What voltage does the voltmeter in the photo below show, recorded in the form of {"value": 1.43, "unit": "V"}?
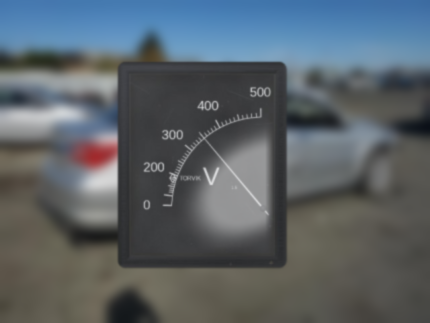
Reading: {"value": 350, "unit": "V"}
